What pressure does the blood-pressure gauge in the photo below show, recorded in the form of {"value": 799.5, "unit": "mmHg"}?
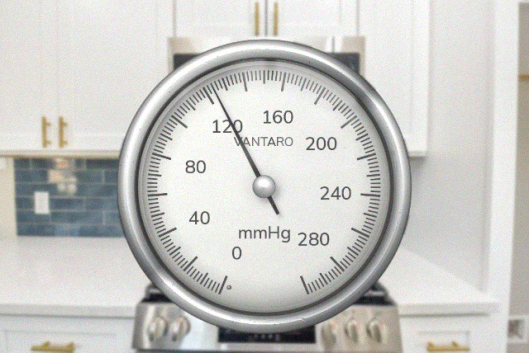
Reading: {"value": 124, "unit": "mmHg"}
